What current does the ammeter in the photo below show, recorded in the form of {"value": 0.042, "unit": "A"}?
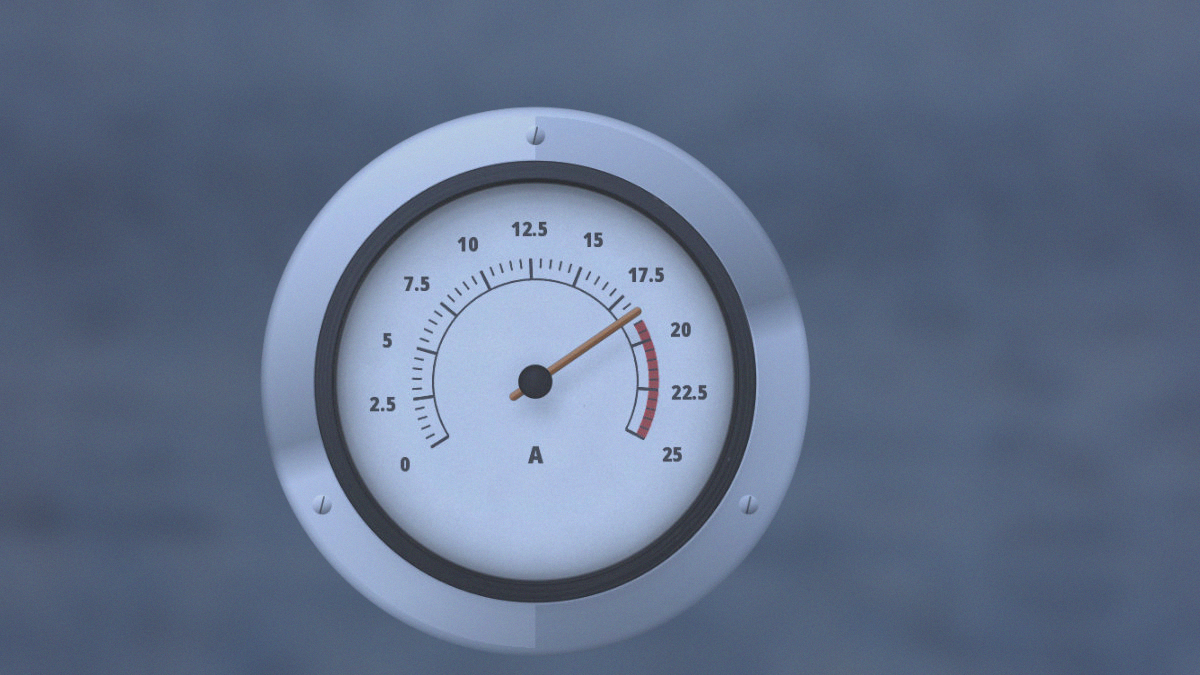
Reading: {"value": 18.5, "unit": "A"}
